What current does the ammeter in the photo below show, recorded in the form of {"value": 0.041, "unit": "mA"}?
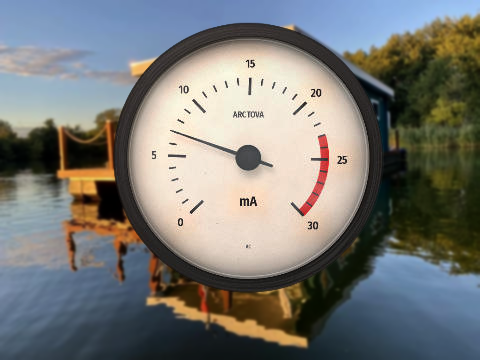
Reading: {"value": 7, "unit": "mA"}
